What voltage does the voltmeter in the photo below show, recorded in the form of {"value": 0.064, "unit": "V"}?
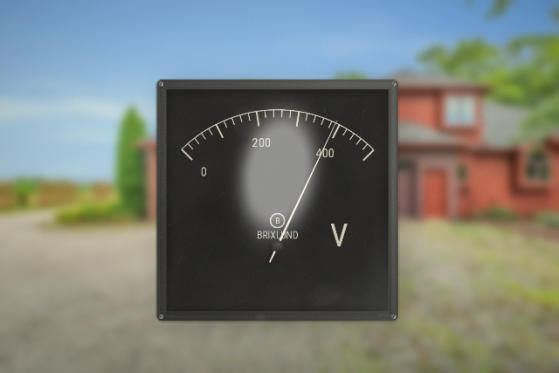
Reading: {"value": 390, "unit": "V"}
